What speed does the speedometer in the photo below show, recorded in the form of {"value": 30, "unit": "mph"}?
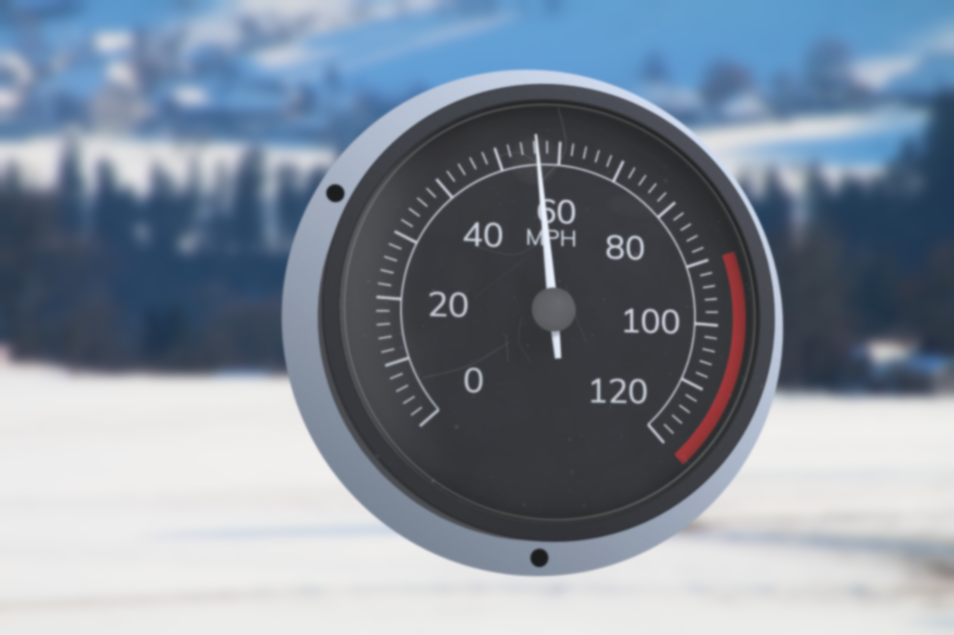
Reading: {"value": 56, "unit": "mph"}
